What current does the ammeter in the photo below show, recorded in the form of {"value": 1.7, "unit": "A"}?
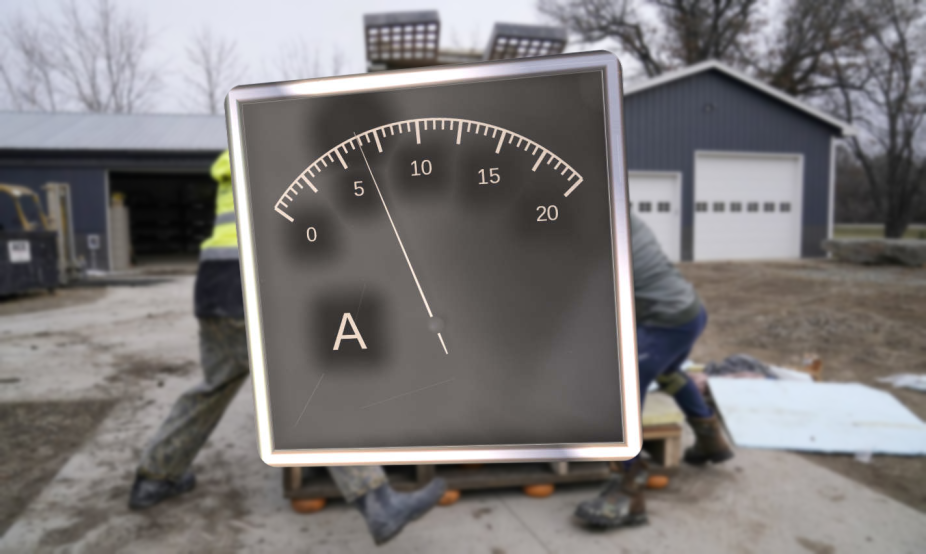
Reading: {"value": 6.5, "unit": "A"}
